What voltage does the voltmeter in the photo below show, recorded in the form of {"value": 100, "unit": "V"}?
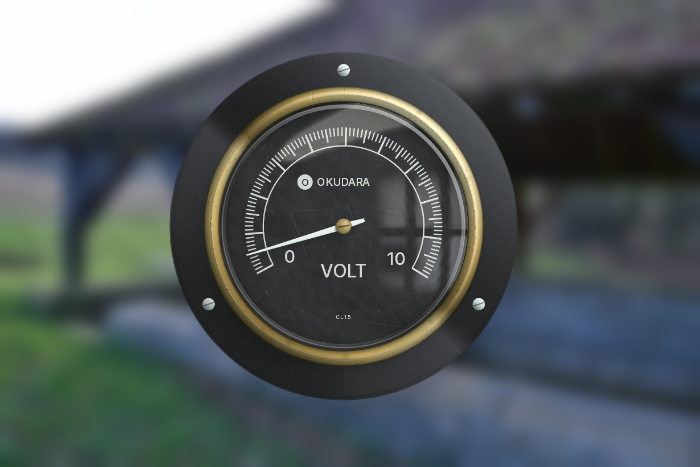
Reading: {"value": 0.5, "unit": "V"}
